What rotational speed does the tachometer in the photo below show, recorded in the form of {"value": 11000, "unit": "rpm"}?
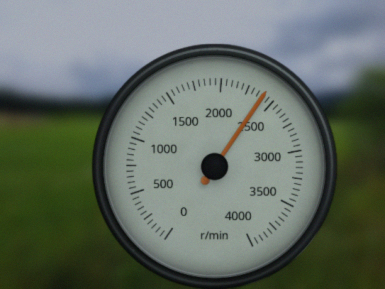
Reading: {"value": 2400, "unit": "rpm"}
